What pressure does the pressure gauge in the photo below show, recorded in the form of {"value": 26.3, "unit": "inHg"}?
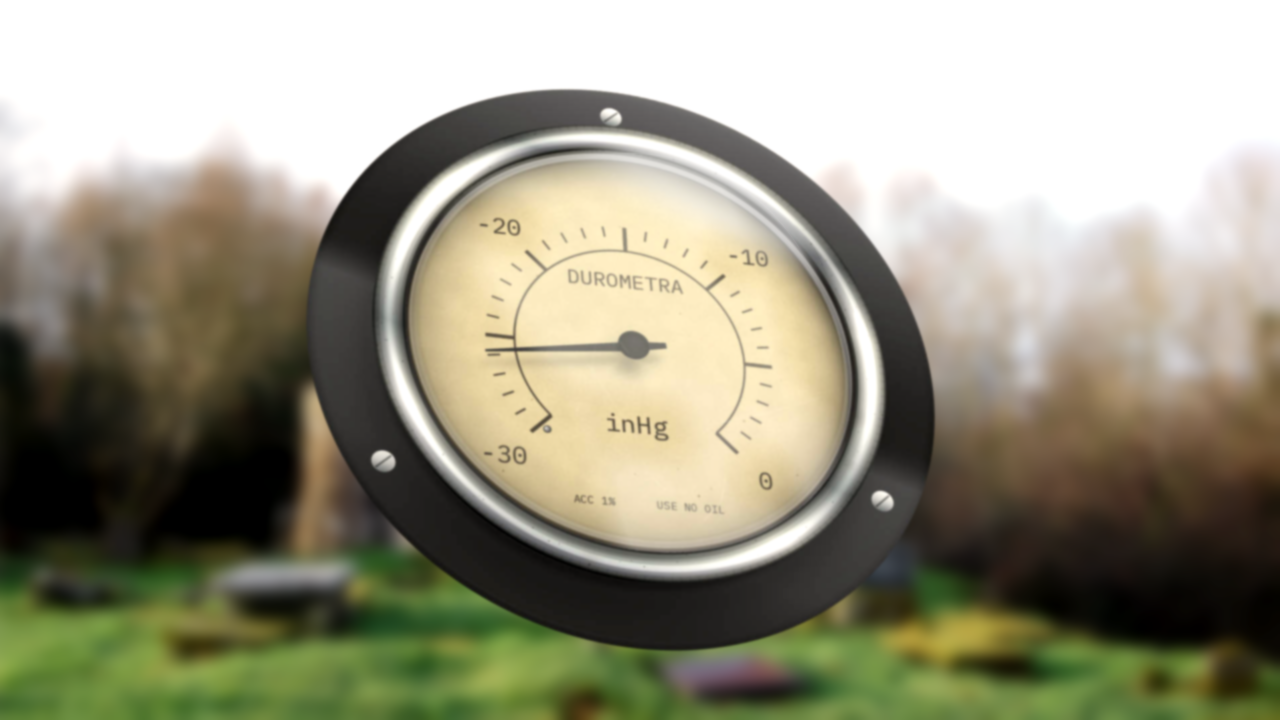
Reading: {"value": -26, "unit": "inHg"}
